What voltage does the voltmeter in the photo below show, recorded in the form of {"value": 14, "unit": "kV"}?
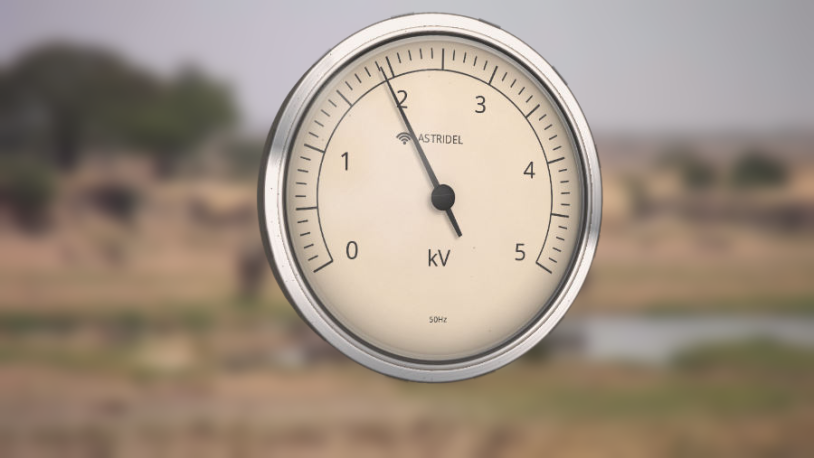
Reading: {"value": 1.9, "unit": "kV"}
